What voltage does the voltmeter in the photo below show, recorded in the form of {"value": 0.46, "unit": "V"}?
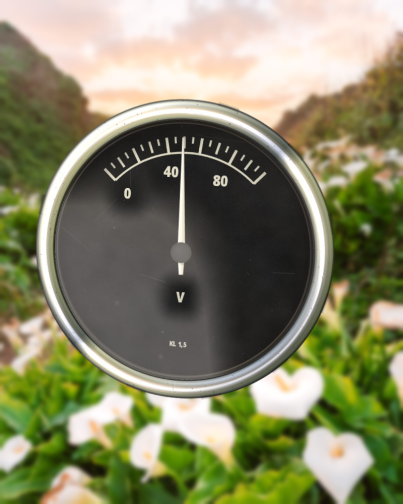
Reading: {"value": 50, "unit": "V"}
